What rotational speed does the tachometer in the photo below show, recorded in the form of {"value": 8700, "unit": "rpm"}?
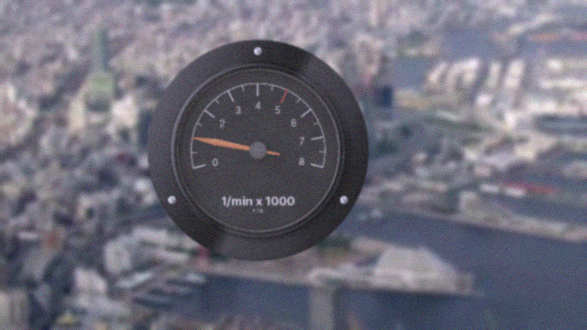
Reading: {"value": 1000, "unit": "rpm"}
